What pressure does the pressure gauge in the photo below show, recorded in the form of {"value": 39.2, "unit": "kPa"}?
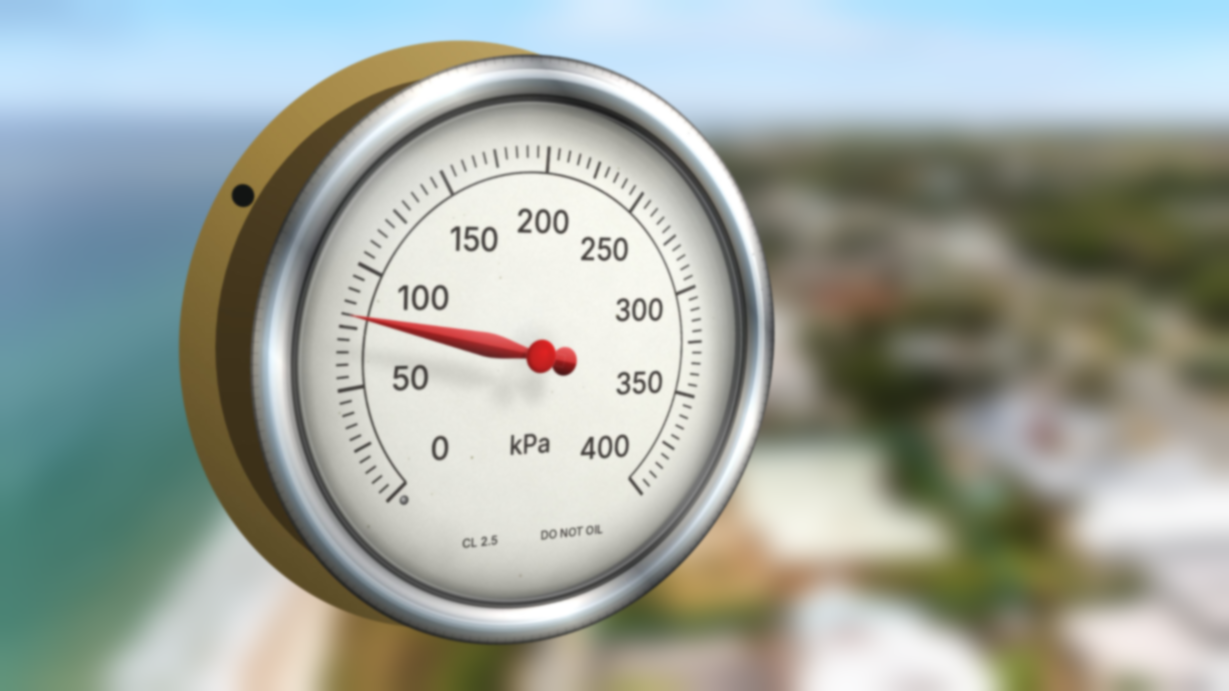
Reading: {"value": 80, "unit": "kPa"}
